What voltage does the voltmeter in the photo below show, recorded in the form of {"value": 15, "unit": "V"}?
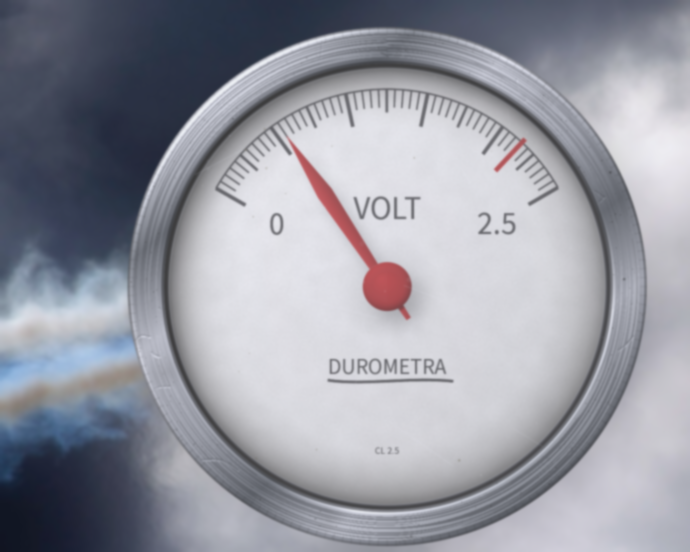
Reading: {"value": 0.55, "unit": "V"}
